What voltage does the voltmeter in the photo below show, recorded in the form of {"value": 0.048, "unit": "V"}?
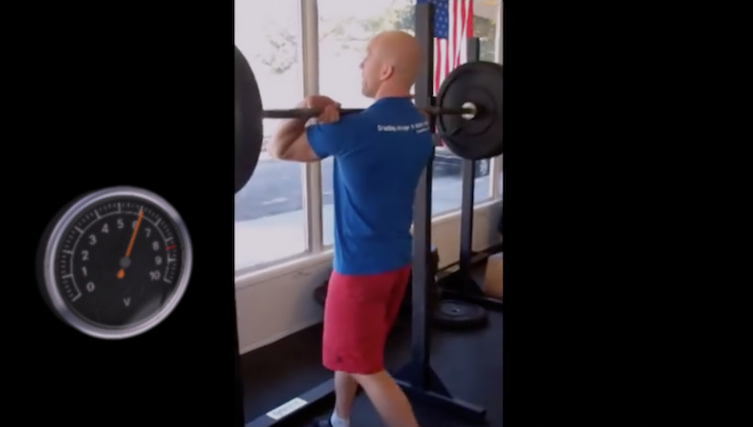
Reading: {"value": 6, "unit": "V"}
